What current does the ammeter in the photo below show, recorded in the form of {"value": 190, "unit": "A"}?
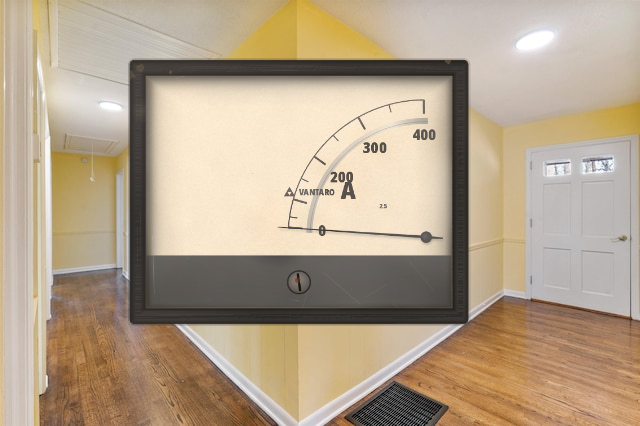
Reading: {"value": 0, "unit": "A"}
